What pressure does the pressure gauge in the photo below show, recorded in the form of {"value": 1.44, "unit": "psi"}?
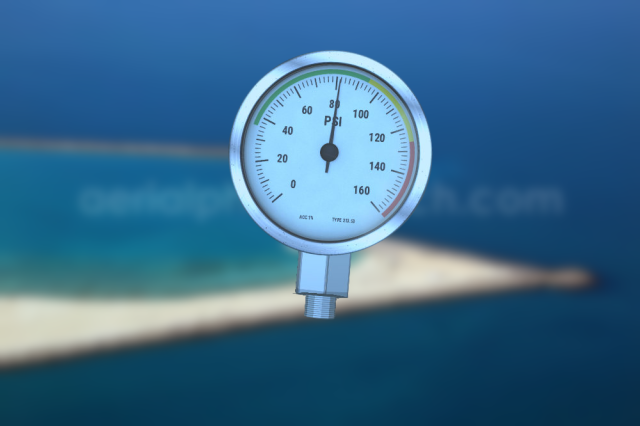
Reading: {"value": 82, "unit": "psi"}
